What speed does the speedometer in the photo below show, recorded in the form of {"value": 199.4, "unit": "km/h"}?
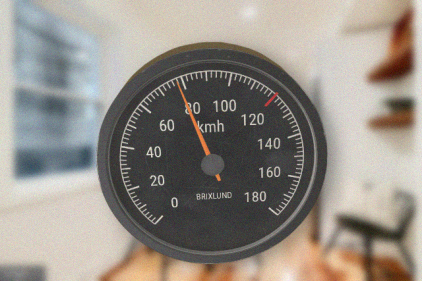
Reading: {"value": 78, "unit": "km/h"}
